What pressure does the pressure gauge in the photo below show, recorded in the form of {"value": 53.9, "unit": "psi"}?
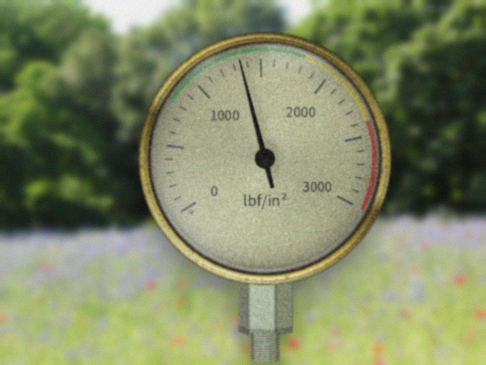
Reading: {"value": 1350, "unit": "psi"}
